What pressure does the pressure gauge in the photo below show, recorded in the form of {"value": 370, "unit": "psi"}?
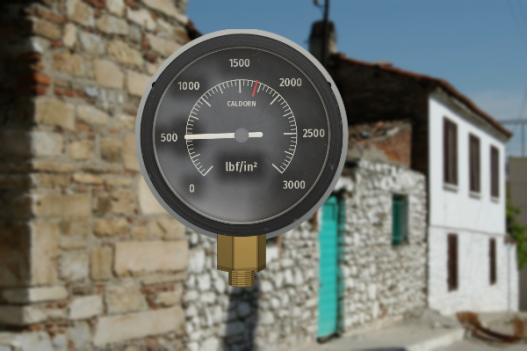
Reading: {"value": 500, "unit": "psi"}
